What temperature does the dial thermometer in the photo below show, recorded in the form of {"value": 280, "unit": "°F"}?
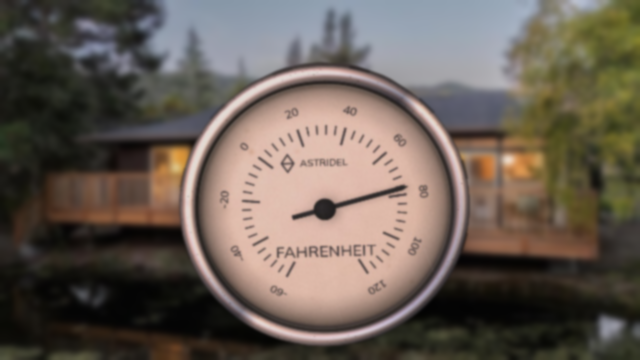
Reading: {"value": 76, "unit": "°F"}
